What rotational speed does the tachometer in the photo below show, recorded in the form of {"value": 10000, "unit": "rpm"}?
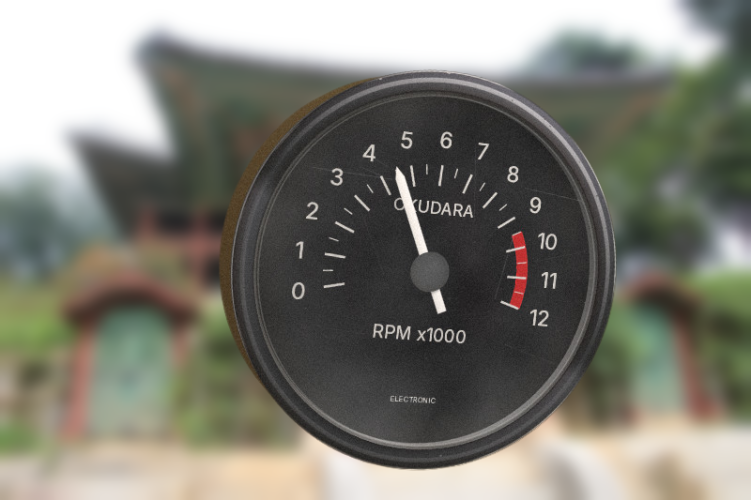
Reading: {"value": 4500, "unit": "rpm"}
